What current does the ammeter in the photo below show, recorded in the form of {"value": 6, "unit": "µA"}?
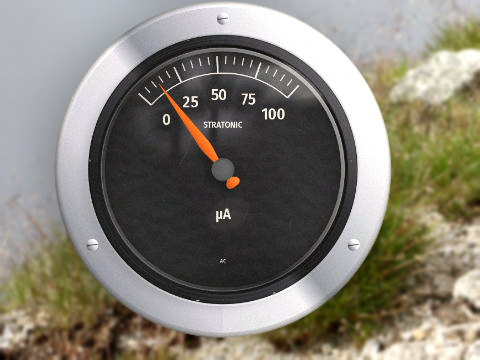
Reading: {"value": 12.5, "unit": "µA"}
